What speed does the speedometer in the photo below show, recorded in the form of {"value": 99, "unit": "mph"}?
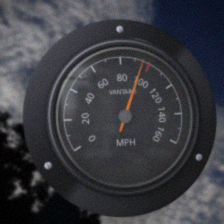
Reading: {"value": 95, "unit": "mph"}
